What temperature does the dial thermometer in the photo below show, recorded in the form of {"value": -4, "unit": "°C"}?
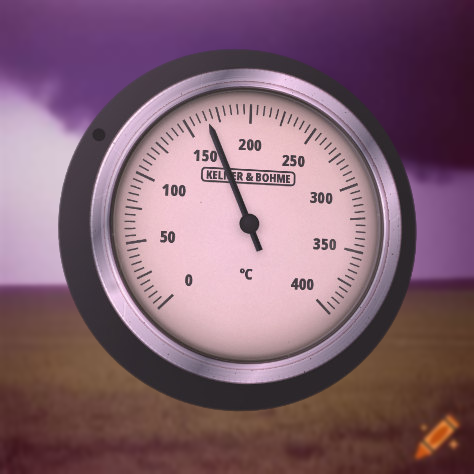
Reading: {"value": 165, "unit": "°C"}
